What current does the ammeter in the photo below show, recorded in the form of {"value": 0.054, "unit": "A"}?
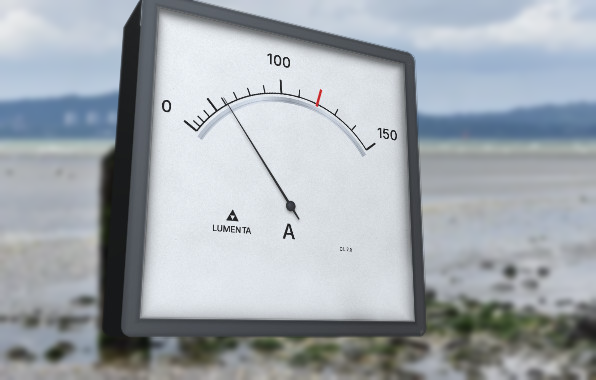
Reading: {"value": 60, "unit": "A"}
